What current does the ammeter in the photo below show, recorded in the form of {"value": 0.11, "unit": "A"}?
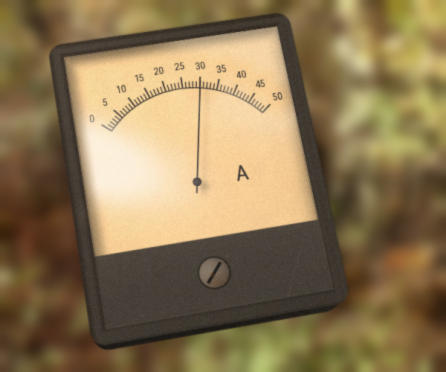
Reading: {"value": 30, "unit": "A"}
